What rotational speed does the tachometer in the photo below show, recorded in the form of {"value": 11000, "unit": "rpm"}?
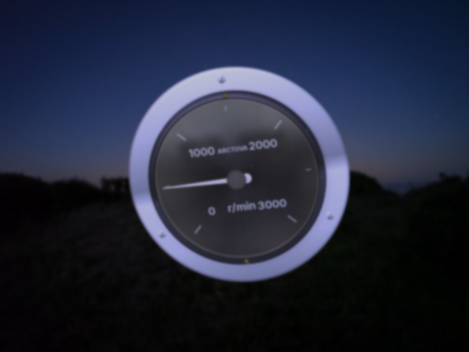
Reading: {"value": 500, "unit": "rpm"}
